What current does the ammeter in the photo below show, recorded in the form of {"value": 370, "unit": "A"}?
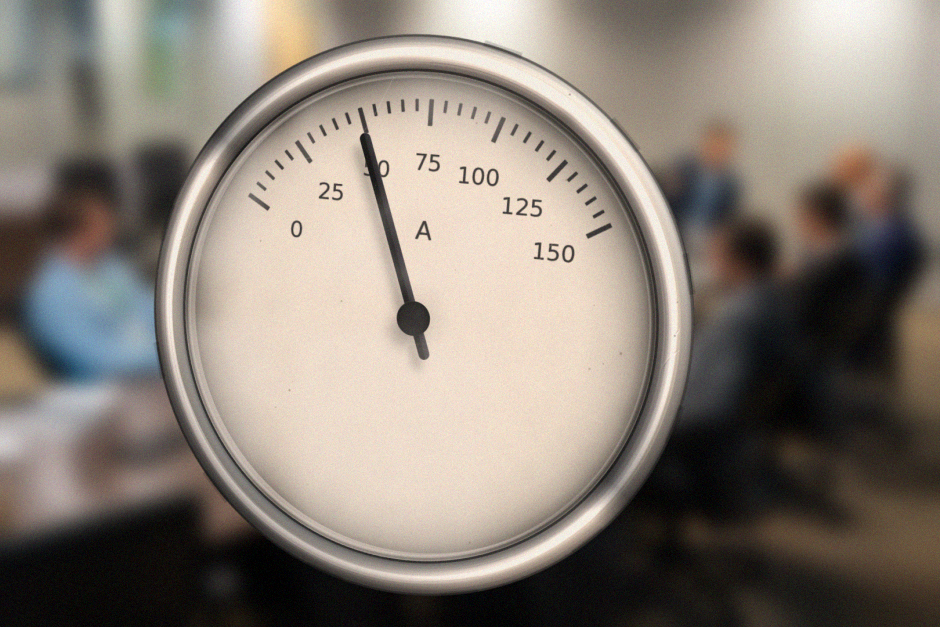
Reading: {"value": 50, "unit": "A"}
